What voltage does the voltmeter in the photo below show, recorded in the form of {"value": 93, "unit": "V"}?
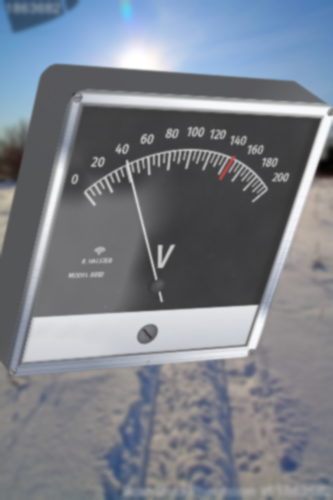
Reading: {"value": 40, "unit": "V"}
